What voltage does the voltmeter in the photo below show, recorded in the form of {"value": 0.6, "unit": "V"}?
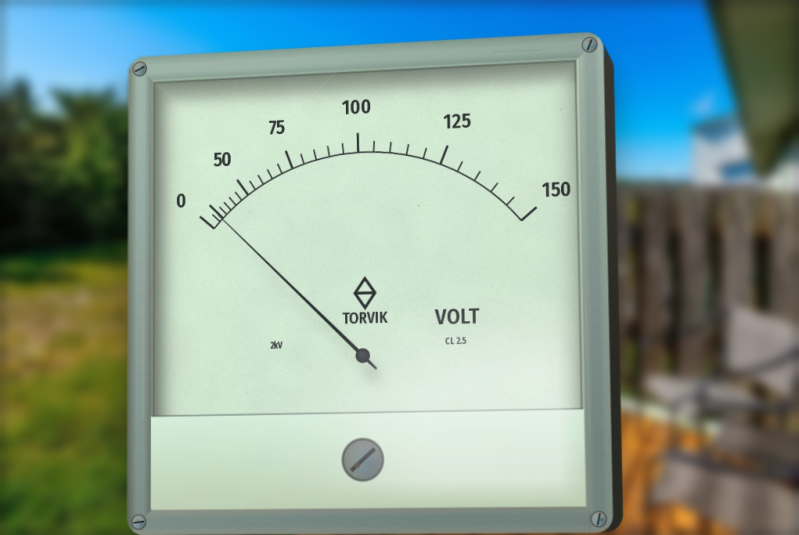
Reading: {"value": 25, "unit": "V"}
